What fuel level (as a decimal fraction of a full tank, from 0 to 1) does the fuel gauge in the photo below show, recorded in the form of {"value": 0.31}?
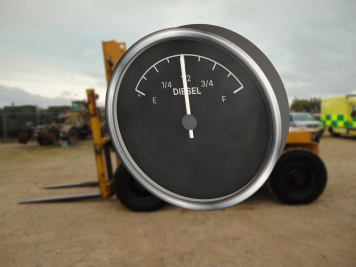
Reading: {"value": 0.5}
